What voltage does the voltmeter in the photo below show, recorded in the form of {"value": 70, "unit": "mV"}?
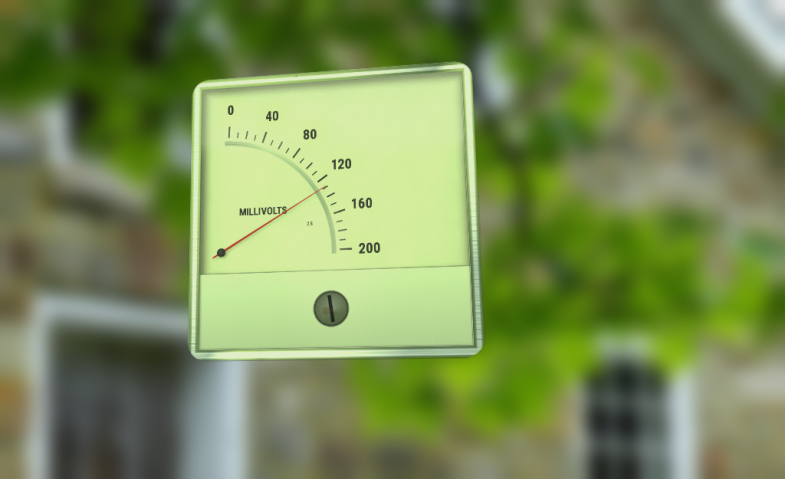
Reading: {"value": 130, "unit": "mV"}
